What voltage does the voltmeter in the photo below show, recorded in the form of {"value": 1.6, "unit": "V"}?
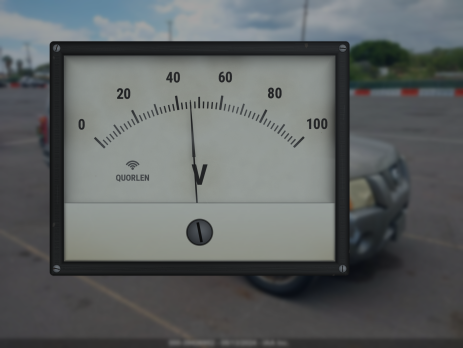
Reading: {"value": 46, "unit": "V"}
